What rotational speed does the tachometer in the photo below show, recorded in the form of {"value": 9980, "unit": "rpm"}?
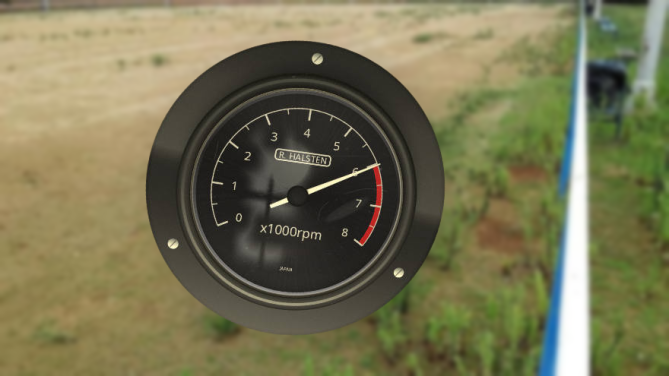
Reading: {"value": 6000, "unit": "rpm"}
